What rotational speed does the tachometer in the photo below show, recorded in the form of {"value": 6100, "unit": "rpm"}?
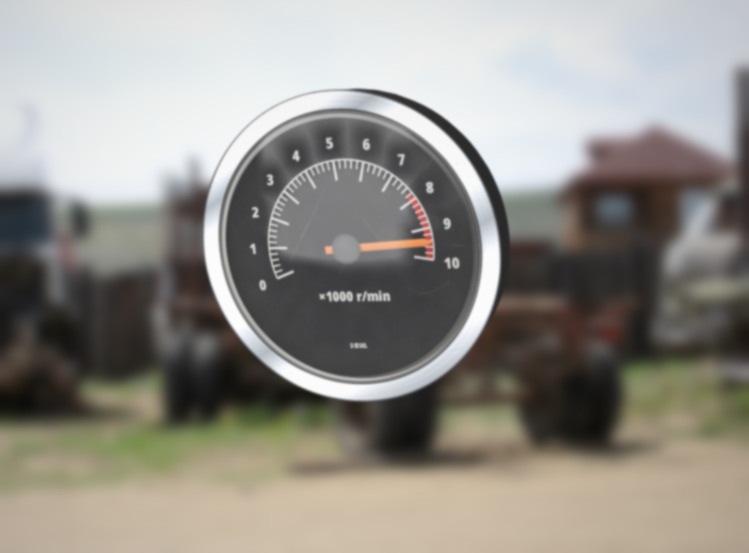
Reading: {"value": 9400, "unit": "rpm"}
